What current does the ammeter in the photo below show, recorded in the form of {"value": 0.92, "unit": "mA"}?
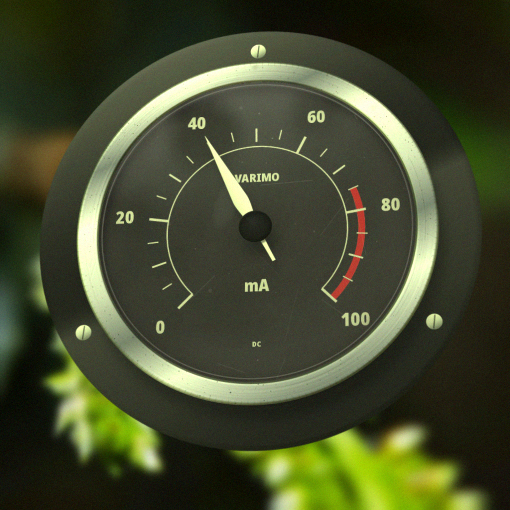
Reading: {"value": 40, "unit": "mA"}
